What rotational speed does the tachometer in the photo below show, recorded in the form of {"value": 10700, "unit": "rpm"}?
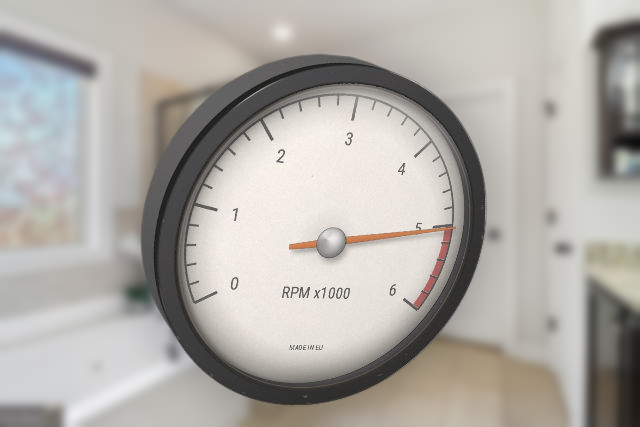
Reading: {"value": 5000, "unit": "rpm"}
